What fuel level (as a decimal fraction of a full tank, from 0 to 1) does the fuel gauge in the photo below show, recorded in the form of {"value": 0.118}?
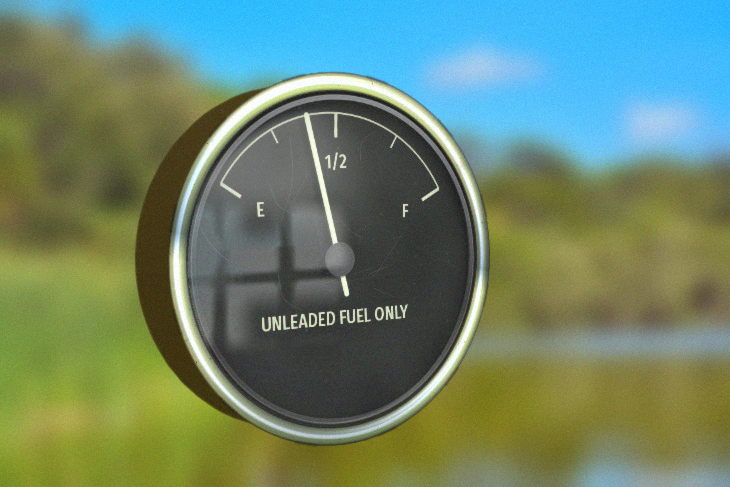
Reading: {"value": 0.375}
